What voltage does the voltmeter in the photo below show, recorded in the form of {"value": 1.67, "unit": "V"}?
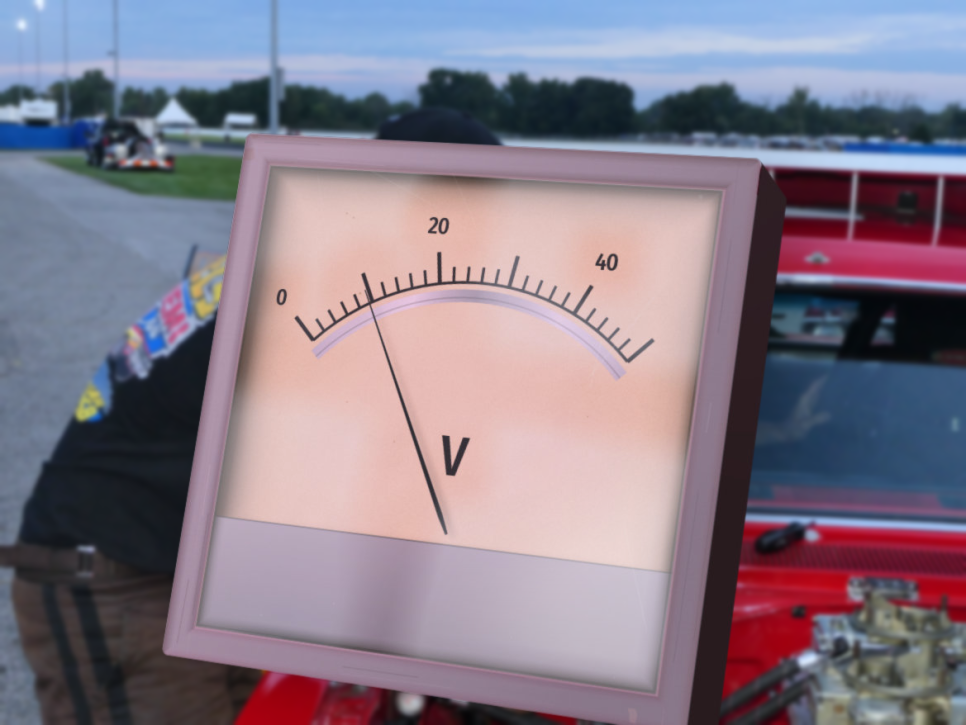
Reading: {"value": 10, "unit": "V"}
